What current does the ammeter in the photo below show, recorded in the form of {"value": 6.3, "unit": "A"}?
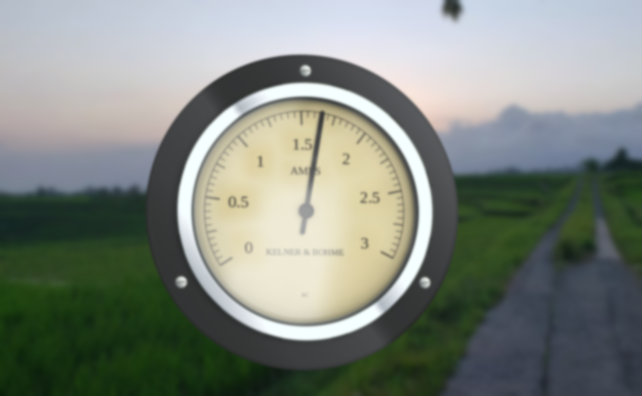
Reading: {"value": 1.65, "unit": "A"}
